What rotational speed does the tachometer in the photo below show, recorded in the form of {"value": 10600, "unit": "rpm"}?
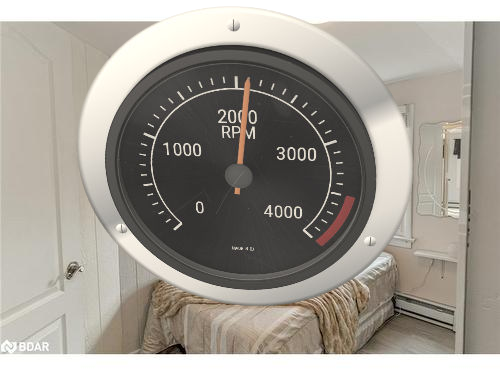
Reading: {"value": 2100, "unit": "rpm"}
